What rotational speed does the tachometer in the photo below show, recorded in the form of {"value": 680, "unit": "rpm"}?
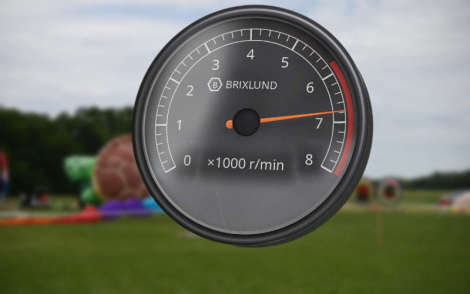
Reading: {"value": 6800, "unit": "rpm"}
